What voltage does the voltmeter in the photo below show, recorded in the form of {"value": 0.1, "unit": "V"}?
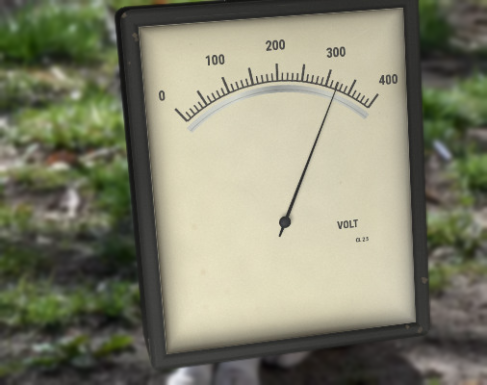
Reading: {"value": 320, "unit": "V"}
